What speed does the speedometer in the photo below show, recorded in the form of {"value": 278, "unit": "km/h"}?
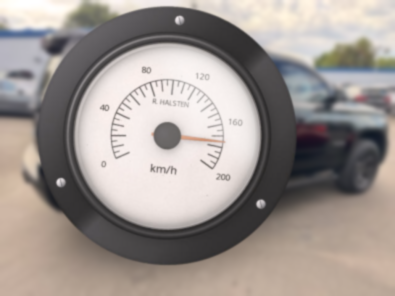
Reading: {"value": 175, "unit": "km/h"}
